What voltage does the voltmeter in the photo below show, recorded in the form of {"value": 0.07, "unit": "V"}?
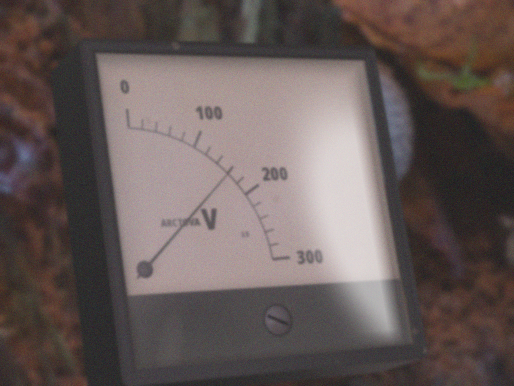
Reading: {"value": 160, "unit": "V"}
